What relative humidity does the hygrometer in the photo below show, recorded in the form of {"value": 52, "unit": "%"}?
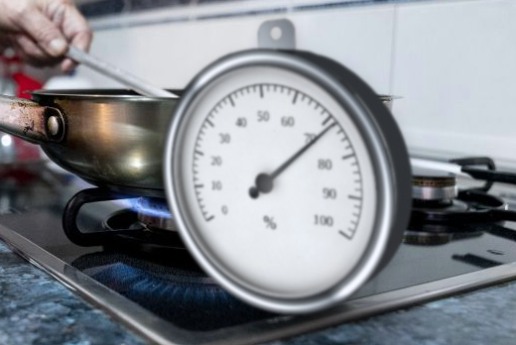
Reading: {"value": 72, "unit": "%"}
